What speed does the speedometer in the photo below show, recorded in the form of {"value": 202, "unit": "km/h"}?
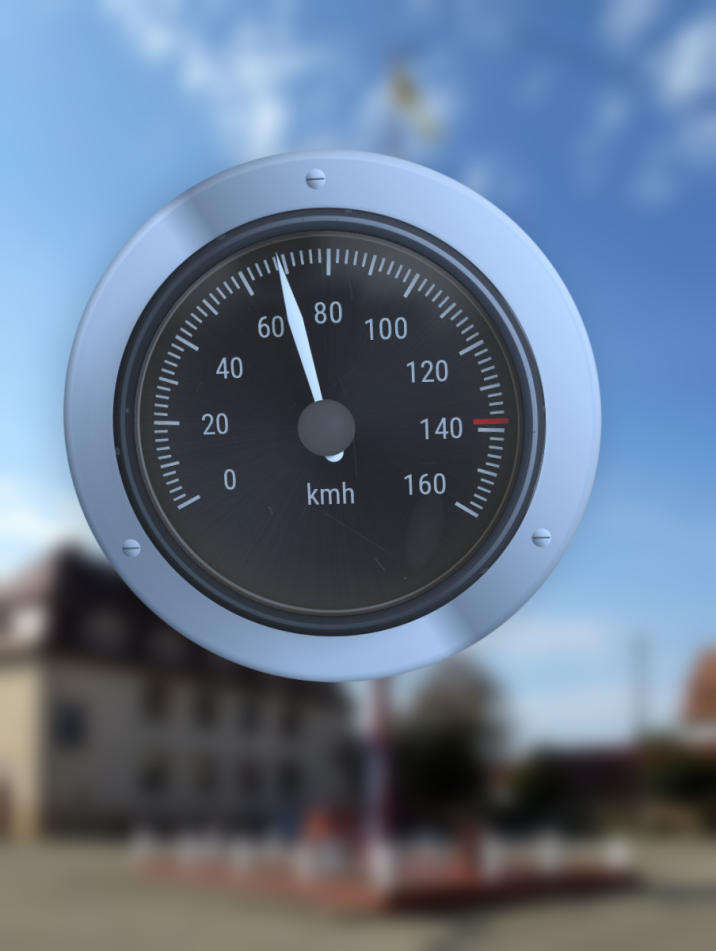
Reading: {"value": 69, "unit": "km/h"}
